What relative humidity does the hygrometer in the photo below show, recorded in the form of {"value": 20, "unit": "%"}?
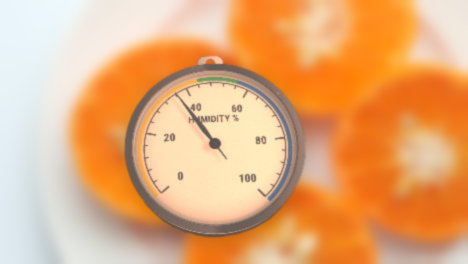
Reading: {"value": 36, "unit": "%"}
